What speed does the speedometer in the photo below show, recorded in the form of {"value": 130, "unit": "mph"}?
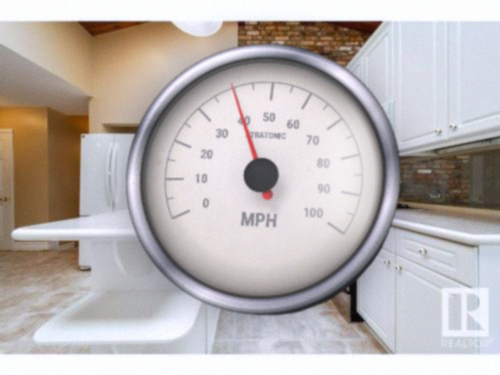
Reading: {"value": 40, "unit": "mph"}
